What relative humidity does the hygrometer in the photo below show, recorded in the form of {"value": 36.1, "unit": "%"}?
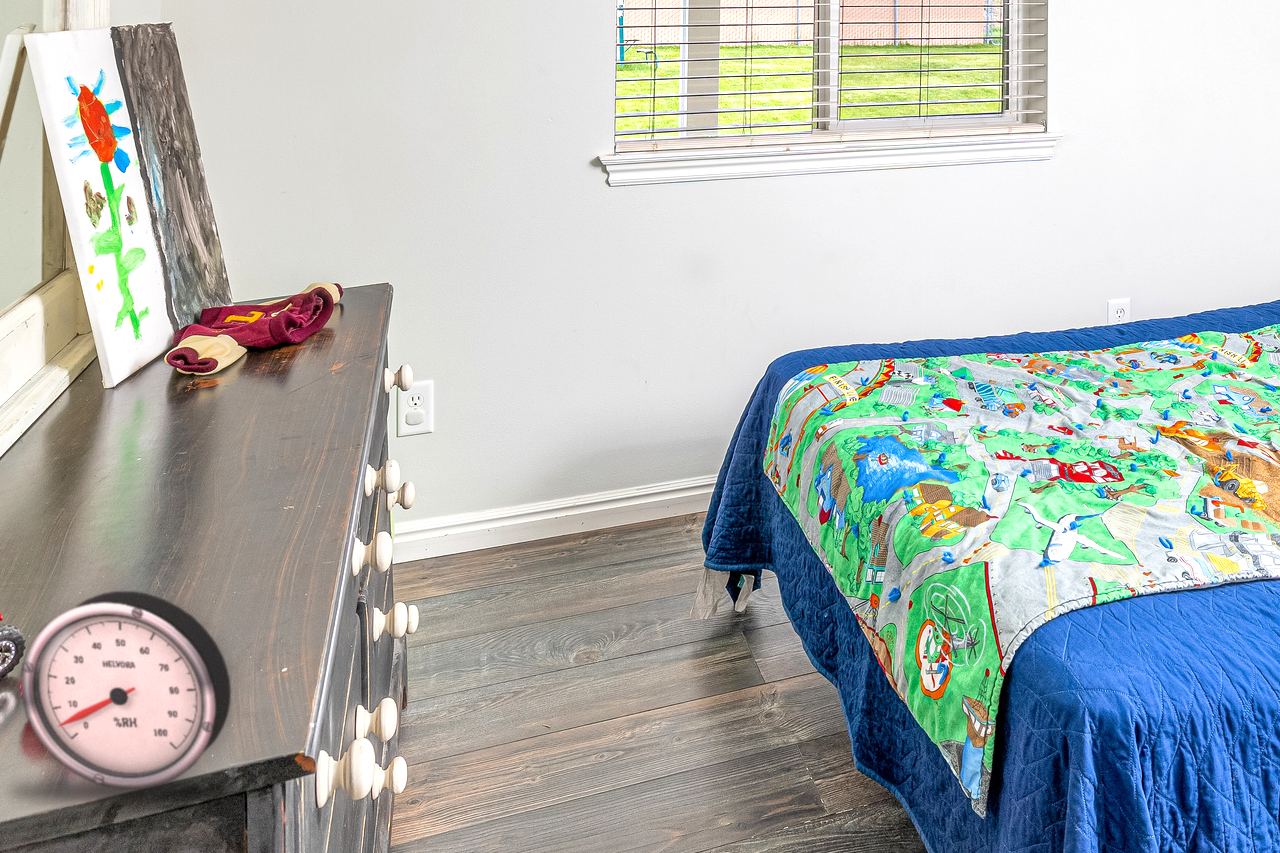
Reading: {"value": 5, "unit": "%"}
